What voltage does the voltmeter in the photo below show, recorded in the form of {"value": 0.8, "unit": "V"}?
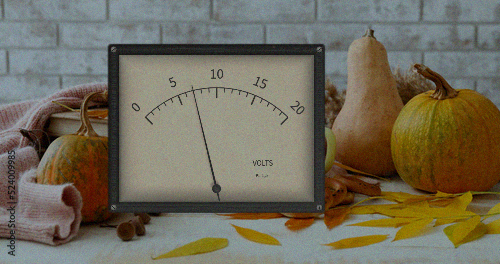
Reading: {"value": 7, "unit": "V"}
